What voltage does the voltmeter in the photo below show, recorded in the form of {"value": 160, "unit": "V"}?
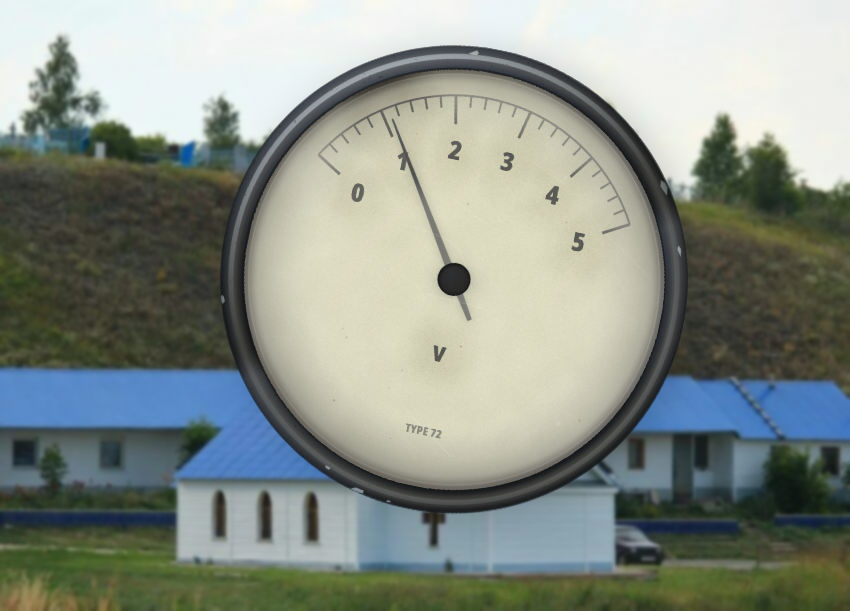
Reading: {"value": 1.1, "unit": "V"}
